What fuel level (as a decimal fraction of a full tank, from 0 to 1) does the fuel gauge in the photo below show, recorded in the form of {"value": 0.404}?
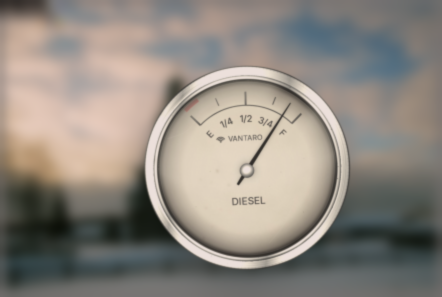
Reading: {"value": 0.875}
